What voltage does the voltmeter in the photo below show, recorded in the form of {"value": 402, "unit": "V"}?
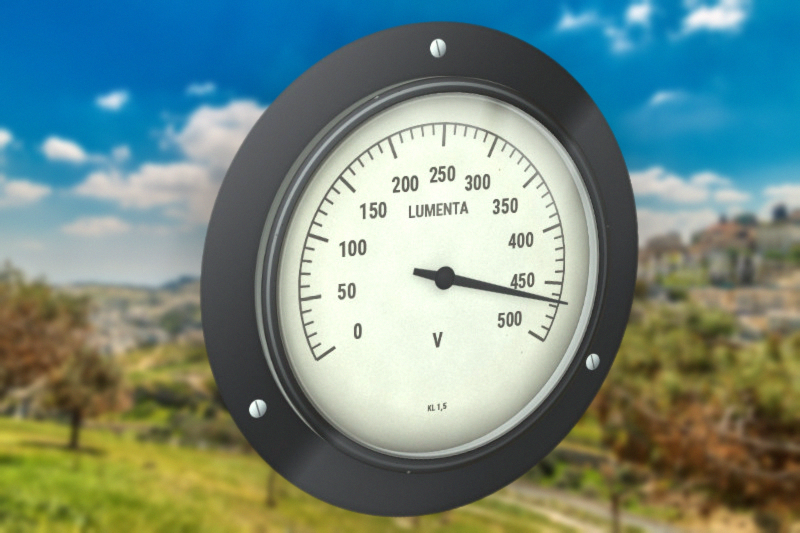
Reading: {"value": 465, "unit": "V"}
